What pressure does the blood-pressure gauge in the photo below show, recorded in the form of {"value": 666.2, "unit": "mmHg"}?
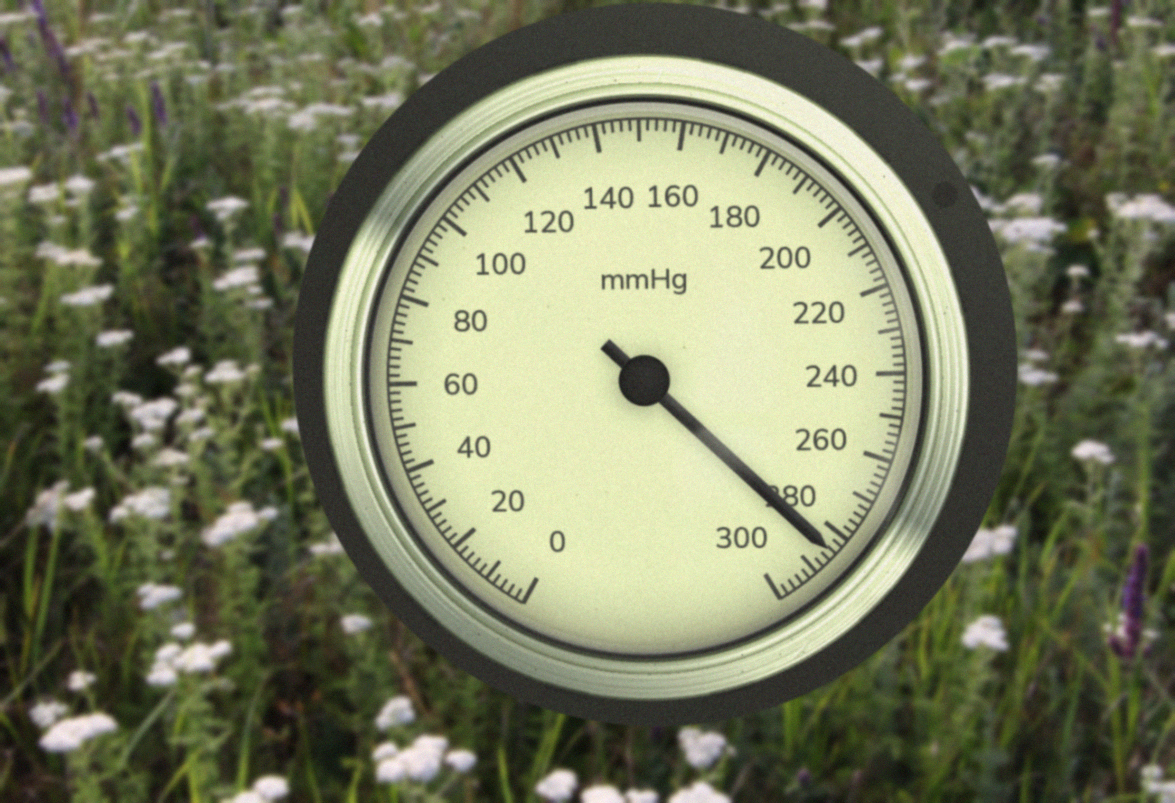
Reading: {"value": 284, "unit": "mmHg"}
